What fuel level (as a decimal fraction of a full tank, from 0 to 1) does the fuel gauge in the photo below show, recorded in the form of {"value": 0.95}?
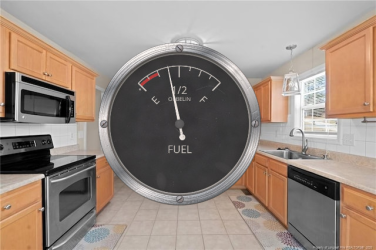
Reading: {"value": 0.375}
